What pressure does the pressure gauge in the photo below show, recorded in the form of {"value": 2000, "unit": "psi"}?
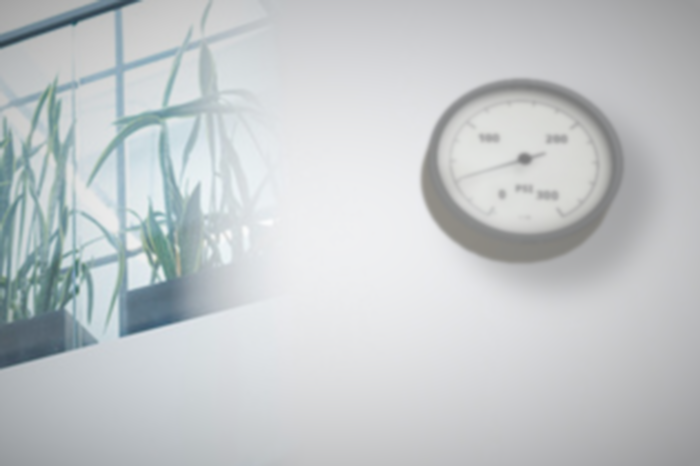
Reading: {"value": 40, "unit": "psi"}
